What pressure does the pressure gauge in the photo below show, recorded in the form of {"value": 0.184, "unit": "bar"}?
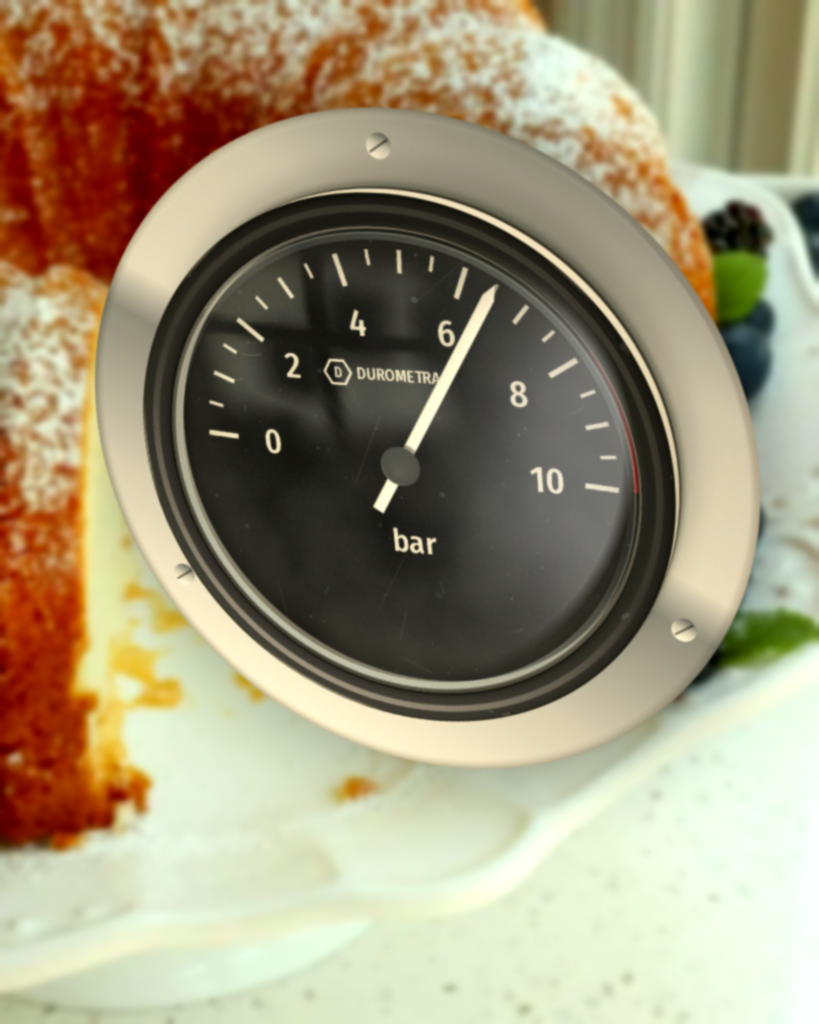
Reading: {"value": 6.5, "unit": "bar"}
